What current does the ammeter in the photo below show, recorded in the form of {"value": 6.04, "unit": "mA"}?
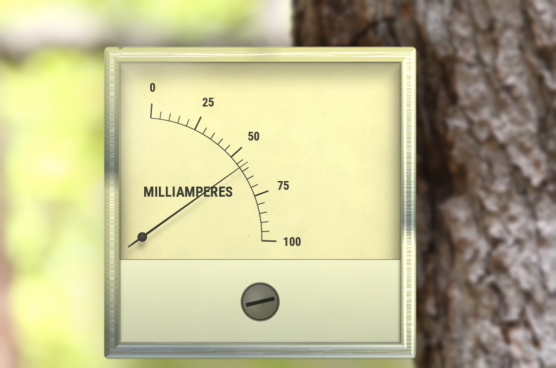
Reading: {"value": 57.5, "unit": "mA"}
